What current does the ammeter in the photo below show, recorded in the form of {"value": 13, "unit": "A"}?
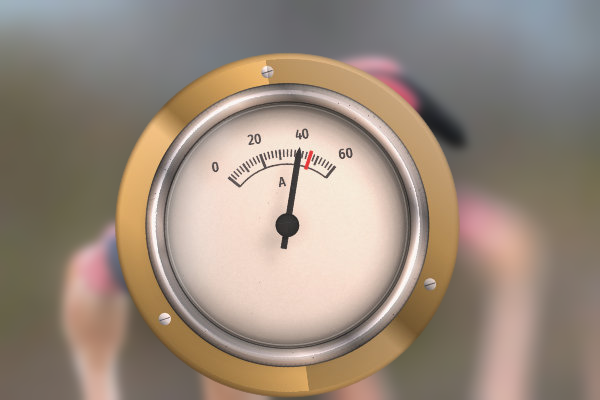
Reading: {"value": 40, "unit": "A"}
